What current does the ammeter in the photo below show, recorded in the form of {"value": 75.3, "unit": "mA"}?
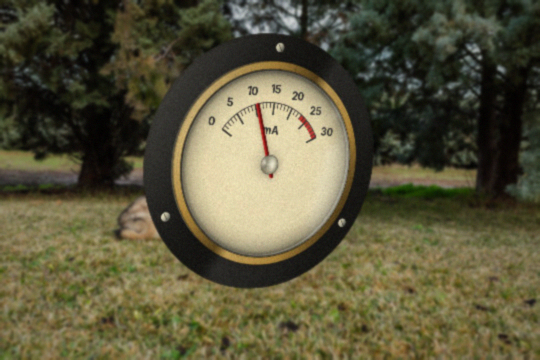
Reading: {"value": 10, "unit": "mA"}
